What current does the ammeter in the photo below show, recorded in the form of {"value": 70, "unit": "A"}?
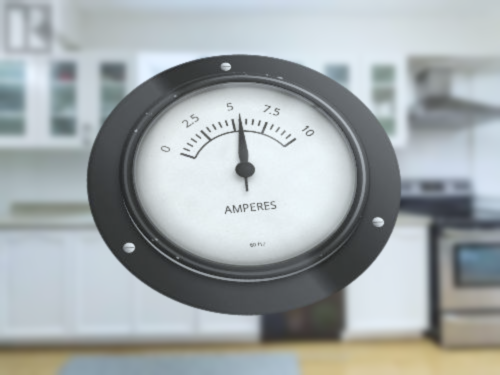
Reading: {"value": 5.5, "unit": "A"}
